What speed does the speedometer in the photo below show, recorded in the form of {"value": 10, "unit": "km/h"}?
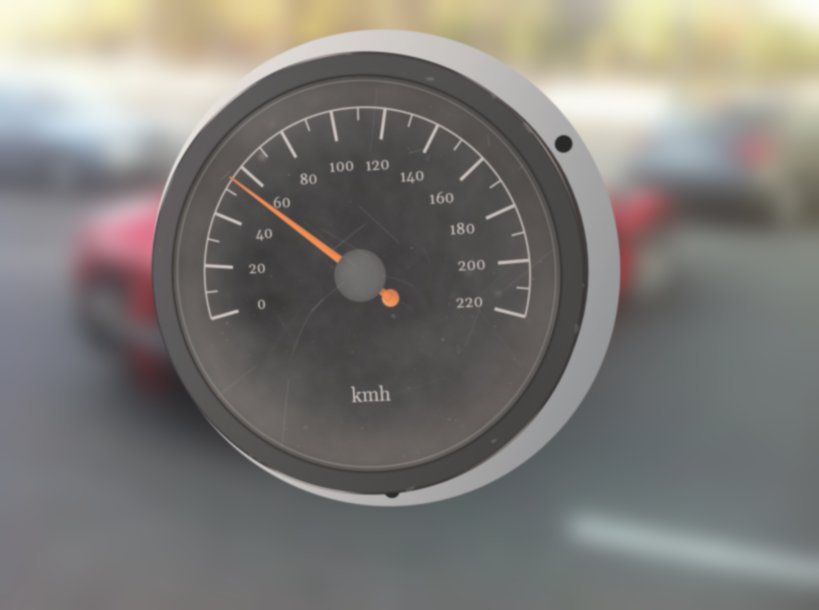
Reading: {"value": 55, "unit": "km/h"}
